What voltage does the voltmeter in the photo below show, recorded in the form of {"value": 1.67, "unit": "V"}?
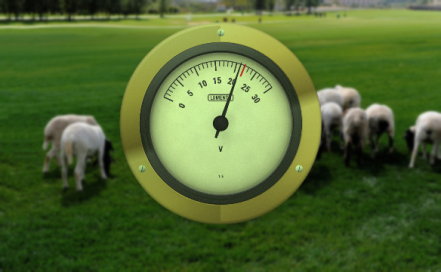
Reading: {"value": 21, "unit": "V"}
